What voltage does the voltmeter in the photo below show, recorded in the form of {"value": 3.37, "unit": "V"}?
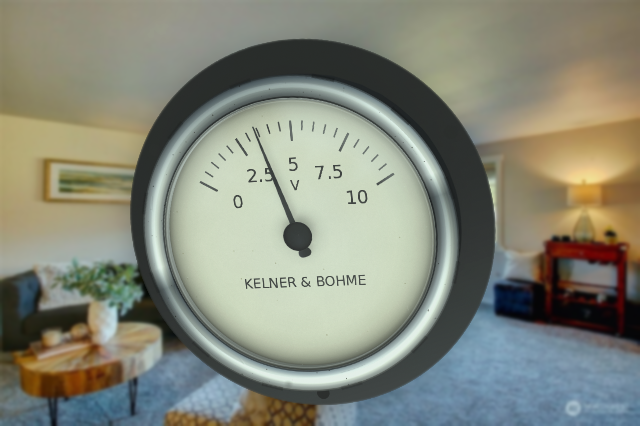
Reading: {"value": 3.5, "unit": "V"}
